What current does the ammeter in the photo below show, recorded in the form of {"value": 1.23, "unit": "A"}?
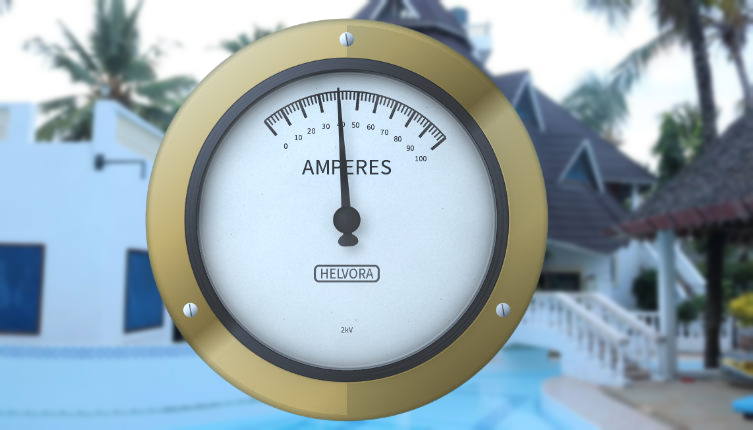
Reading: {"value": 40, "unit": "A"}
